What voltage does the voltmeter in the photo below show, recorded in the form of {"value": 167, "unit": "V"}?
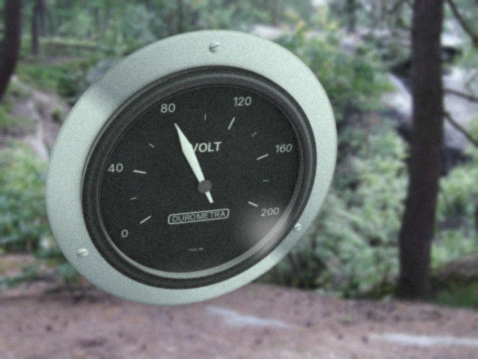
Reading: {"value": 80, "unit": "V"}
